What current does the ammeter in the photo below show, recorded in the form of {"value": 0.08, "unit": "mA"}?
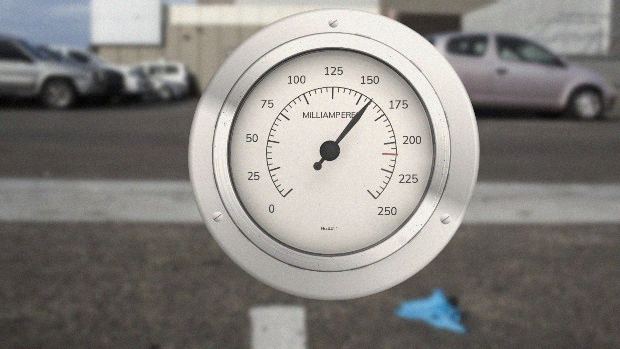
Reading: {"value": 160, "unit": "mA"}
